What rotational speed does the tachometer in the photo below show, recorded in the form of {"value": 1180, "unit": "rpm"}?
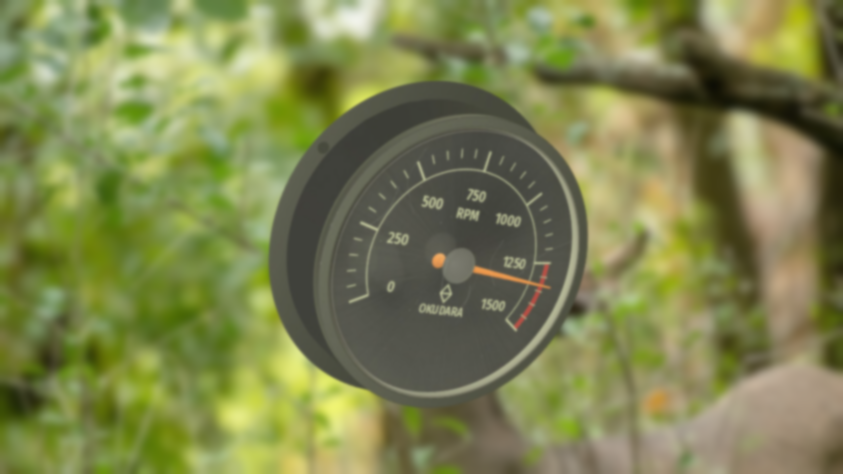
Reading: {"value": 1325, "unit": "rpm"}
